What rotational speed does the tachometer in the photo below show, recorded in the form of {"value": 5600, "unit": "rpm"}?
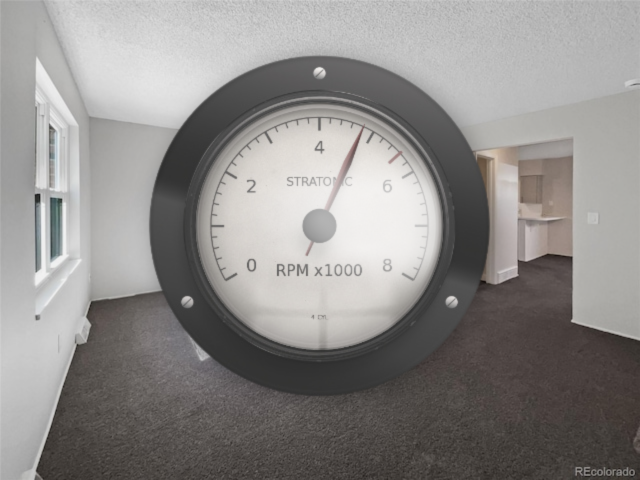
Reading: {"value": 4800, "unit": "rpm"}
